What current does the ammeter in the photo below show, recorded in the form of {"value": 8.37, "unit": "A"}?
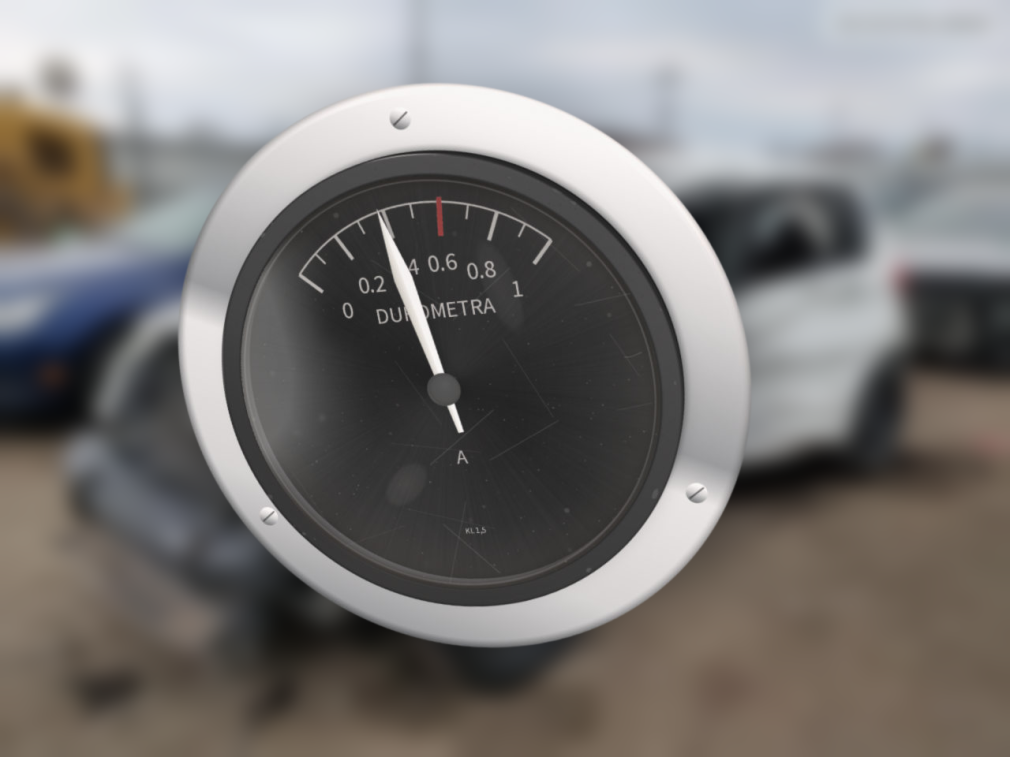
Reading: {"value": 0.4, "unit": "A"}
